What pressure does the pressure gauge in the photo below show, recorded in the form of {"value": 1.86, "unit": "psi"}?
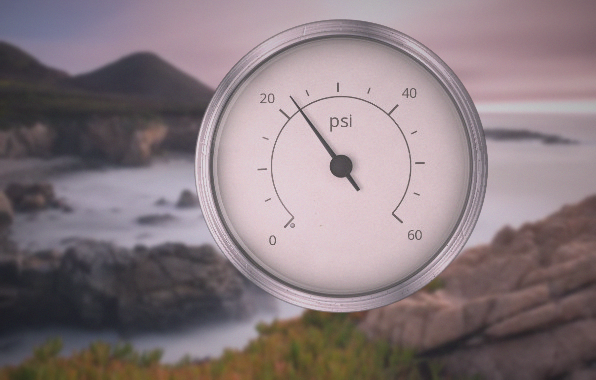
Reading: {"value": 22.5, "unit": "psi"}
